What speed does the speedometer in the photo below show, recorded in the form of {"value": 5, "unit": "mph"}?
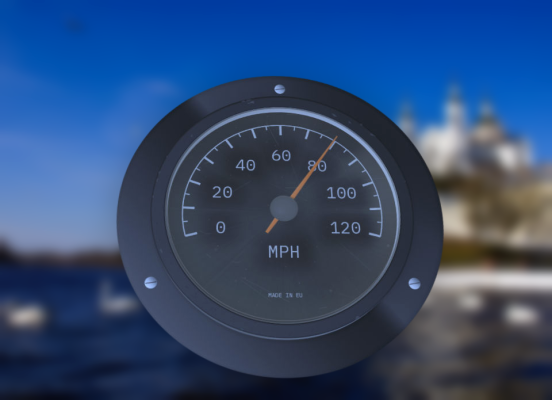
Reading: {"value": 80, "unit": "mph"}
